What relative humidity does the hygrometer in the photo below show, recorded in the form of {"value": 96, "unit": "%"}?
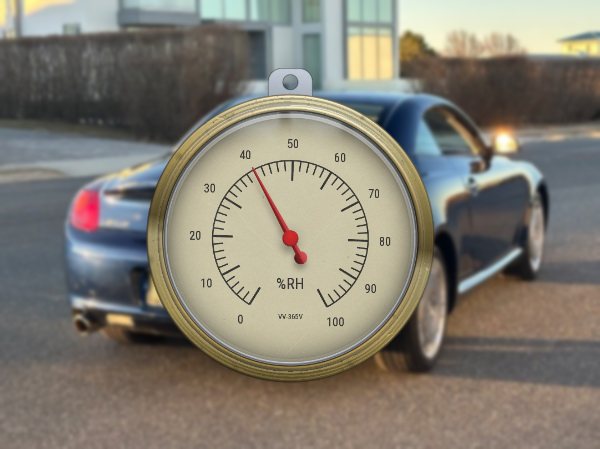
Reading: {"value": 40, "unit": "%"}
